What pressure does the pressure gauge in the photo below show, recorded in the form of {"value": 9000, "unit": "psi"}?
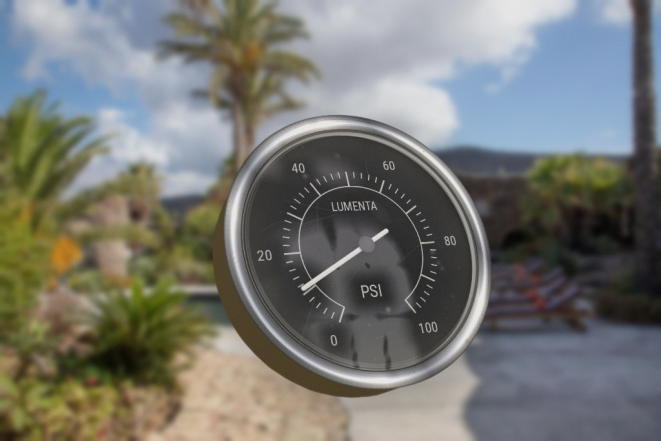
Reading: {"value": 11, "unit": "psi"}
